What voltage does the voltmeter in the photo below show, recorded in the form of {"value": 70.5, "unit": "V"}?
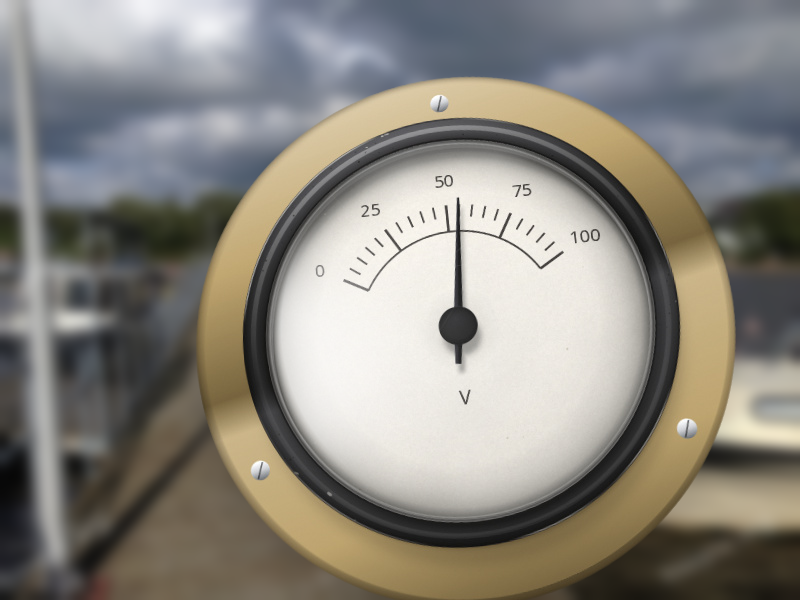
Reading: {"value": 55, "unit": "V"}
